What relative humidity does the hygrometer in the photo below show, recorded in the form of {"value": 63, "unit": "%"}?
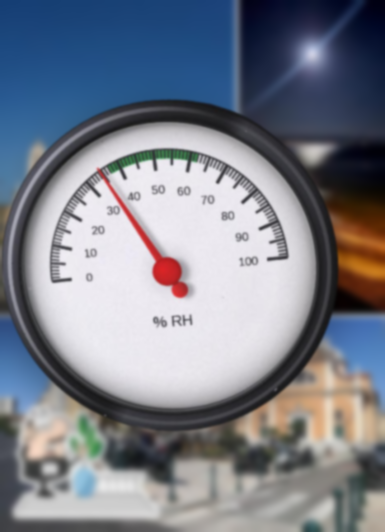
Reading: {"value": 35, "unit": "%"}
